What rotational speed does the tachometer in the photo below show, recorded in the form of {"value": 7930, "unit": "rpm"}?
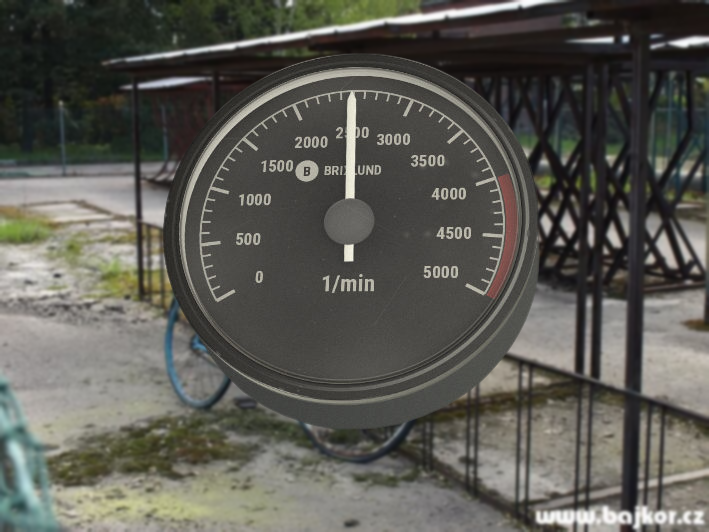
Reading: {"value": 2500, "unit": "rpm"}
